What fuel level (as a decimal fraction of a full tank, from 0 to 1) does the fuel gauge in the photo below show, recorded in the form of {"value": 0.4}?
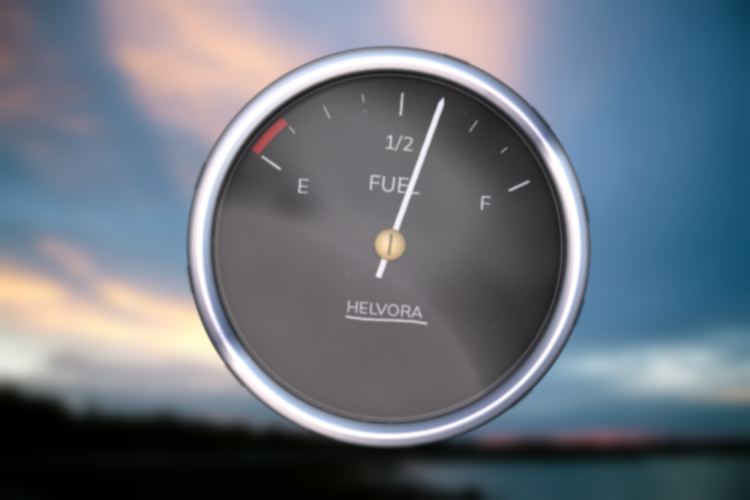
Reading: {"value": 0.625}
